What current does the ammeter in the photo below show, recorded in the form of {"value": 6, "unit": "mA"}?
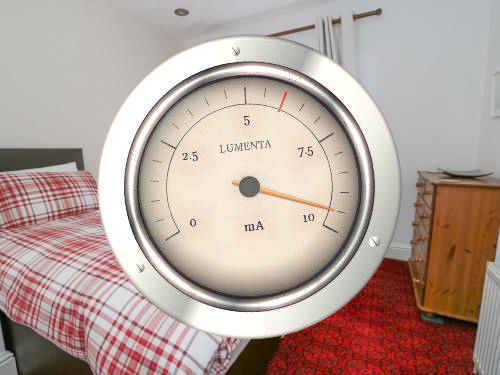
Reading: {"value": 9.5, "unit": "mA"}
